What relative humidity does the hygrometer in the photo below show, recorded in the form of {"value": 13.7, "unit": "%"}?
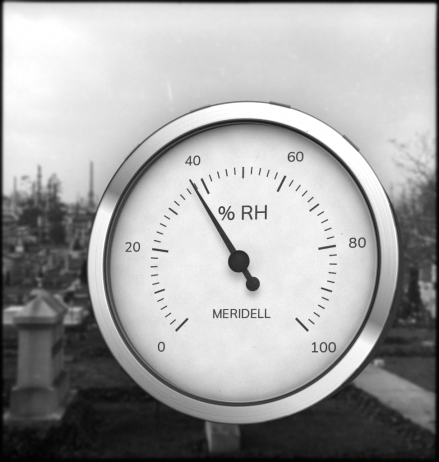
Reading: {"value": 38, "unit": "%"}
